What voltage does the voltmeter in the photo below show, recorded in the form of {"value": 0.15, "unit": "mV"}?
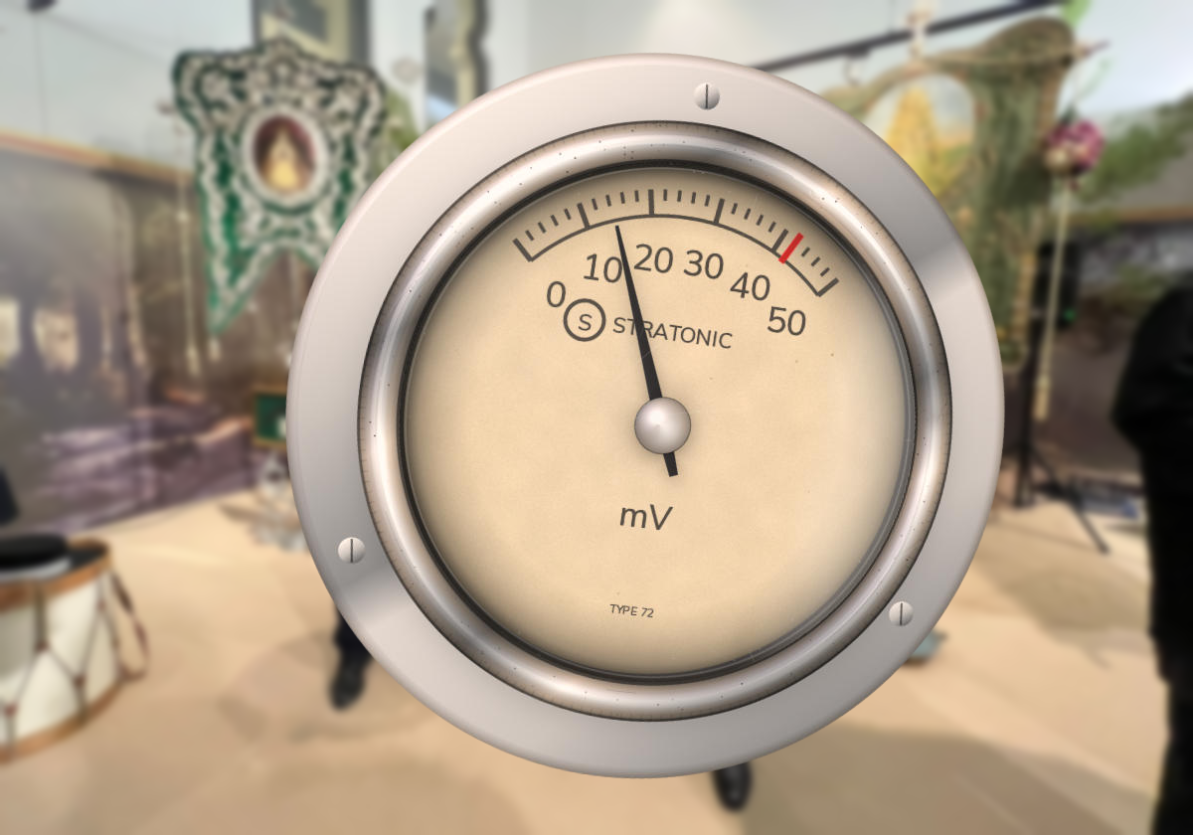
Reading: {"value": 14, "unit": "mV"}
